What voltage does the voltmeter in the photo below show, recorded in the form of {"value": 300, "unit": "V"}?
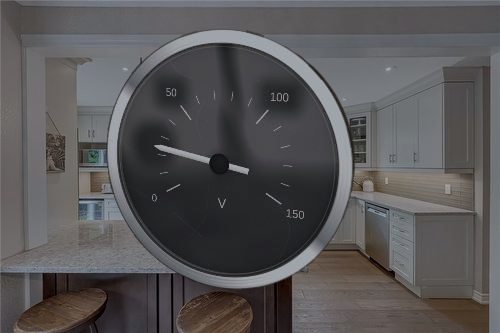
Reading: {"value": 25, "unit": "V"}
